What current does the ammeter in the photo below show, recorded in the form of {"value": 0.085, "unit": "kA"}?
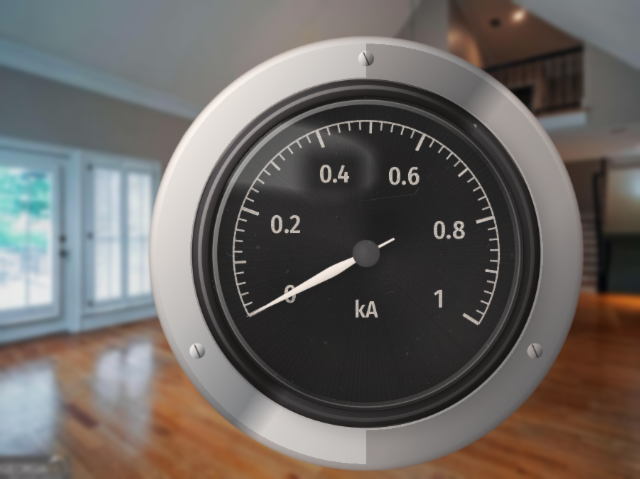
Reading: {"value": 0, "unit": "kA"}
